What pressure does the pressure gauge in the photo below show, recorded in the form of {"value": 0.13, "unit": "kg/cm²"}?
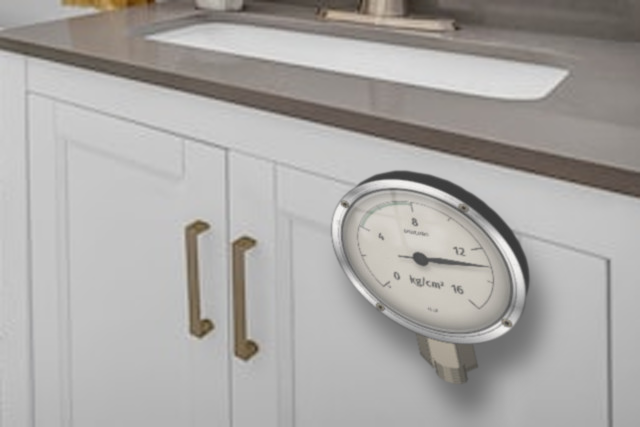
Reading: {"value": 13, "unit": "kg/cm²"}
